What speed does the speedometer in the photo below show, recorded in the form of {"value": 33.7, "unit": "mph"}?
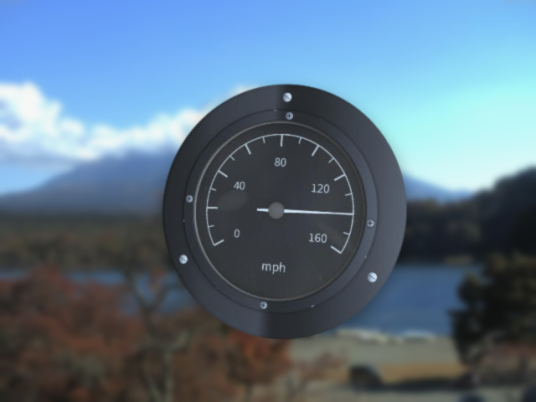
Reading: {"value": 140, "unit": "mph"}
